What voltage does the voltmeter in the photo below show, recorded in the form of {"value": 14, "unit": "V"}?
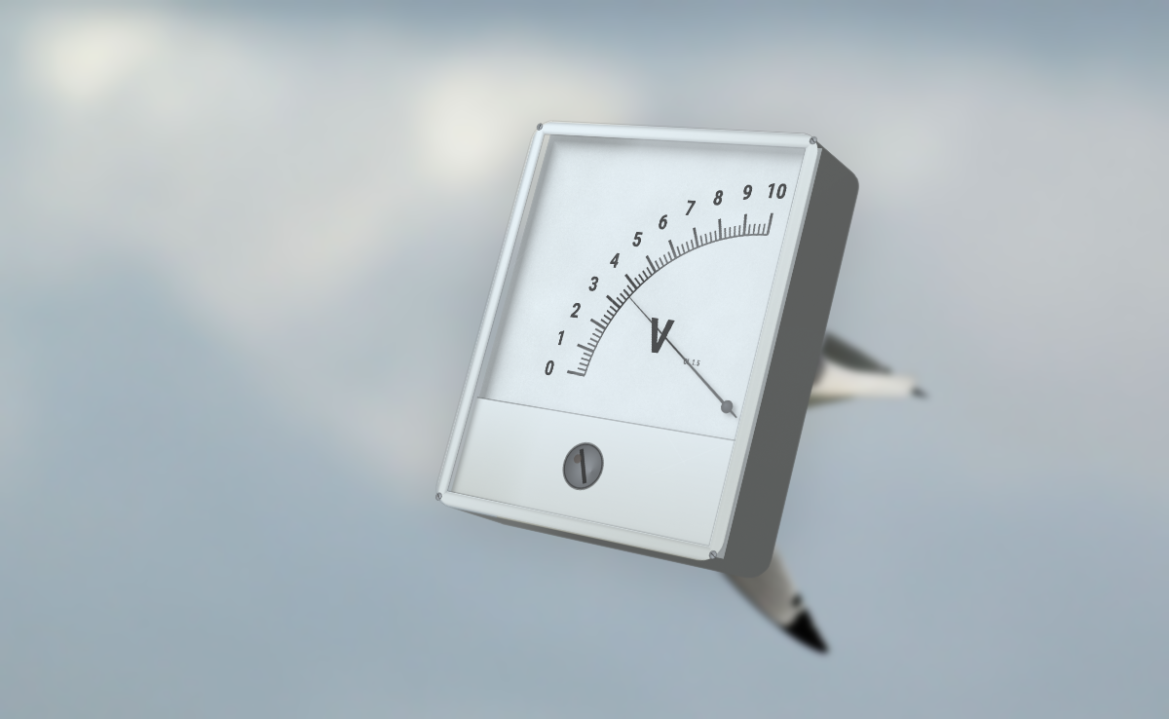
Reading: {"value": 3.6, "unit": "V"}
